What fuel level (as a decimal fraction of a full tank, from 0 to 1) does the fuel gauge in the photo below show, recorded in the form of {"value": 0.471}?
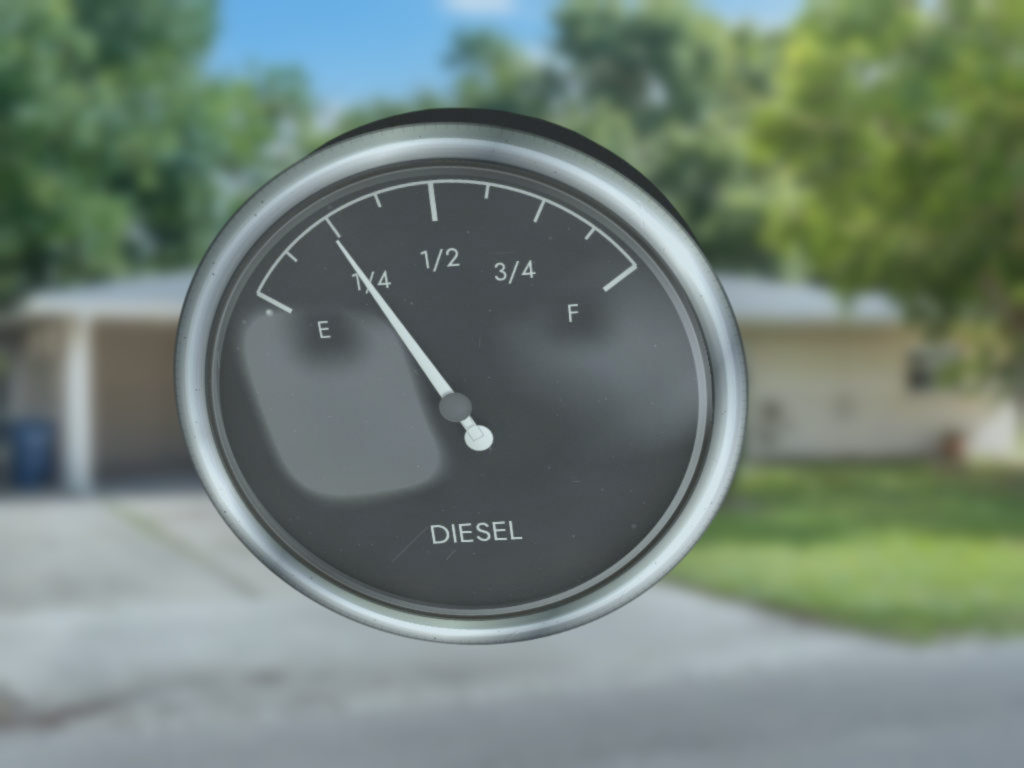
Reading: {"value": 0.25}
